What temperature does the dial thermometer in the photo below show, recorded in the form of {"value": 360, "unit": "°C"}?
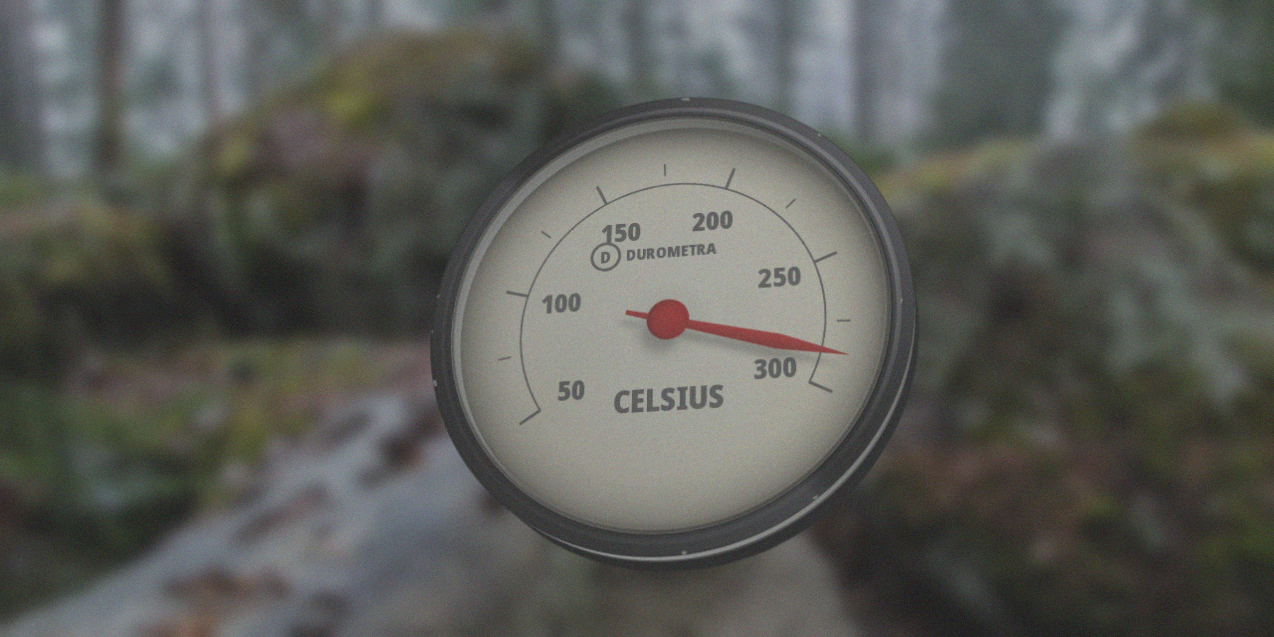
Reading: {"value": 287.5, "unit": "°C"}
